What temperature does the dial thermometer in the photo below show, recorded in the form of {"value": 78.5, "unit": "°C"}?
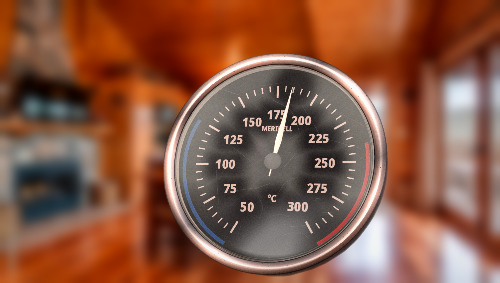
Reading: {"value": 185, "unit": "°C"}
